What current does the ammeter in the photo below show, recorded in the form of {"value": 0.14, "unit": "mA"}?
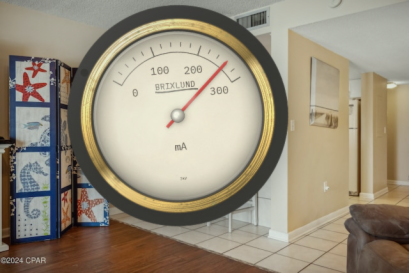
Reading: {"value": 260, "unit": "mA"}
